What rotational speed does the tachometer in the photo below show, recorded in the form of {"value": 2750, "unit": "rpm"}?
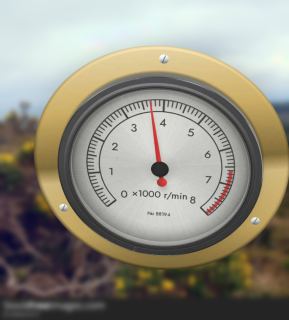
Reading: {"value": 3700, "unit": "rpm"}
